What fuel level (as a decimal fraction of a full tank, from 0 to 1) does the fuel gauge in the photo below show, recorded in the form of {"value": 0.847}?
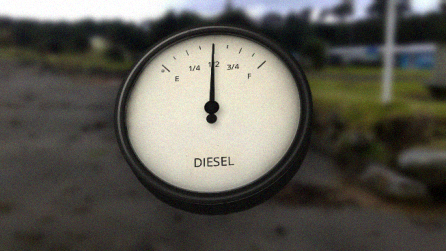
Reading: {"value": 0.5}
